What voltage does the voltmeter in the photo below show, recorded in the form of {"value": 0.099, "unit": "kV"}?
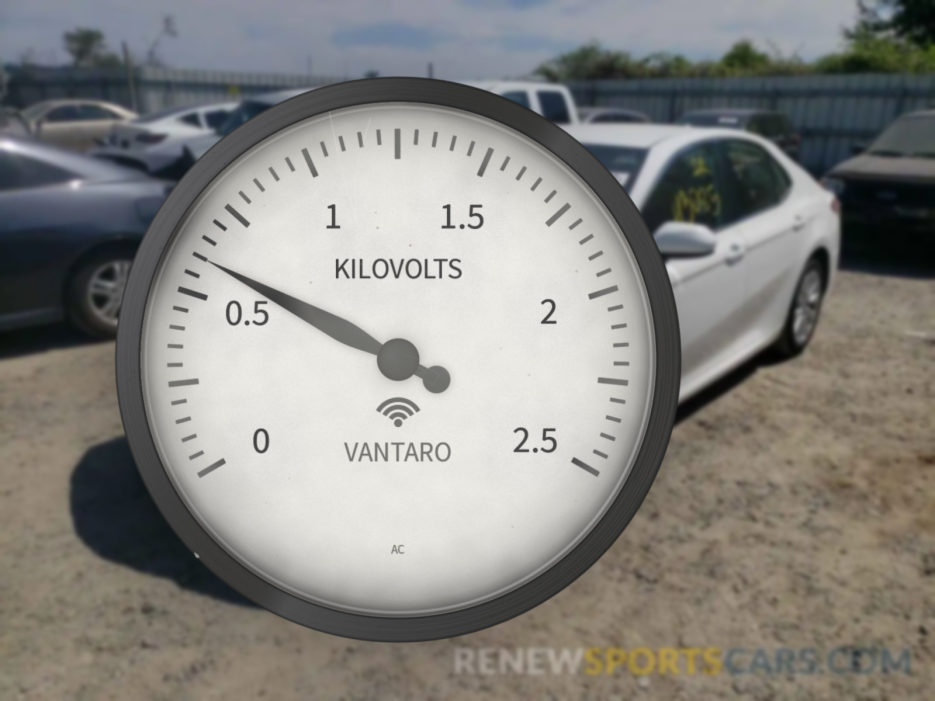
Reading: {"value": 0.6, "unit": "kV"}
